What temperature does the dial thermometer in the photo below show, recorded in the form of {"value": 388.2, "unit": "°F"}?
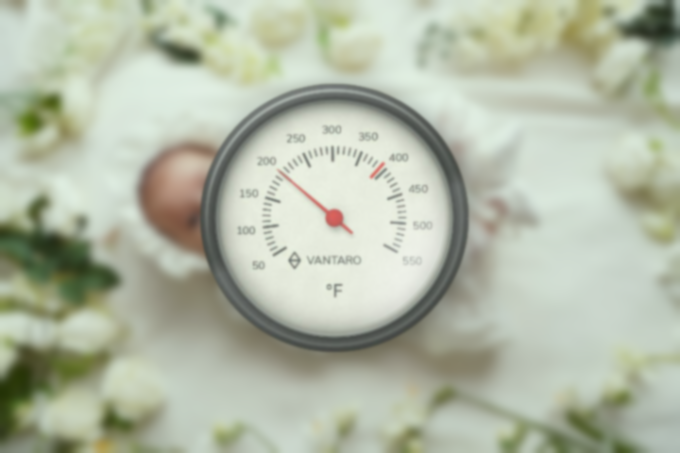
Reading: {"value": 200, "unit": "°F"}
